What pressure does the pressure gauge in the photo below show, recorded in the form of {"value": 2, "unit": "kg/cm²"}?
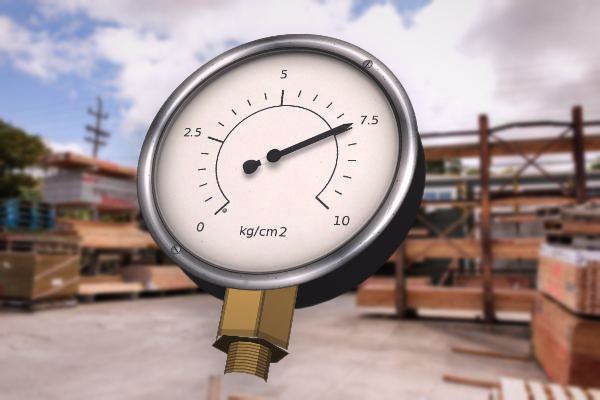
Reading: {"value": 7.5, "unit": "kg/cm²"}
